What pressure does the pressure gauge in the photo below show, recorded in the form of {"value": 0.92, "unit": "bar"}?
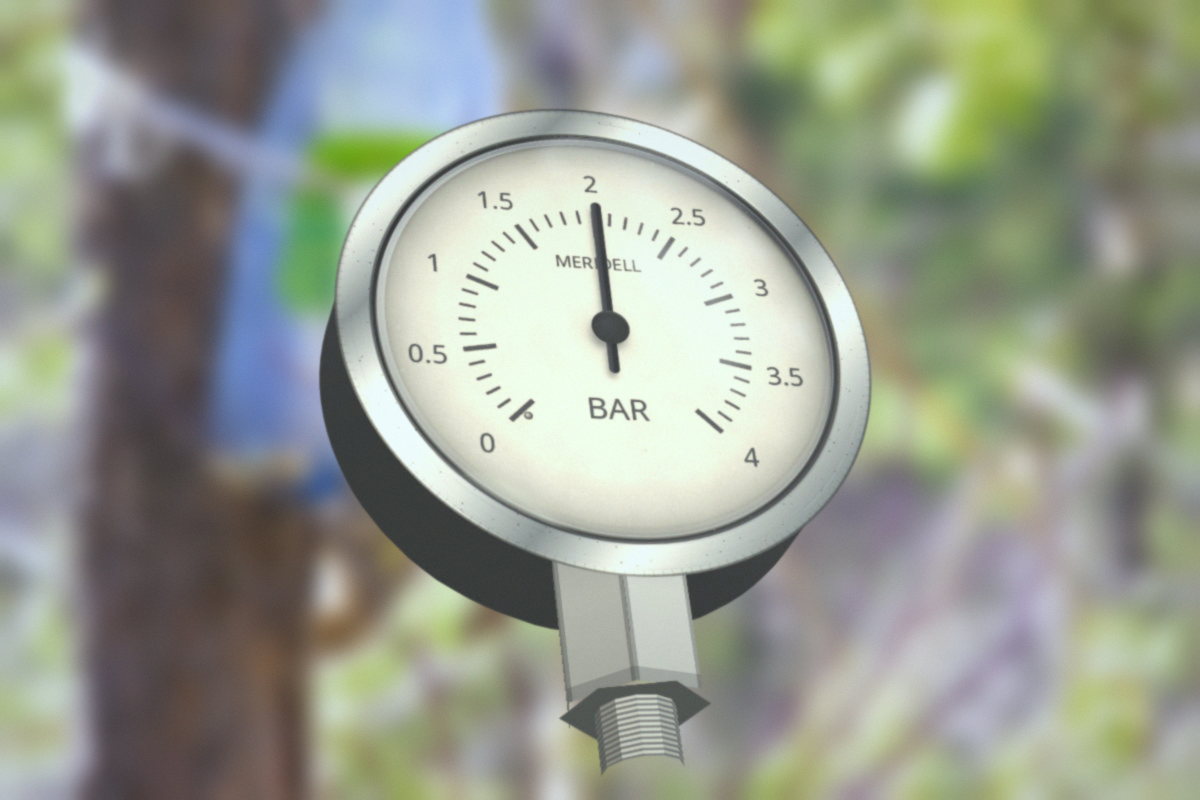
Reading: {"value": 2, "unit": "bar"}
